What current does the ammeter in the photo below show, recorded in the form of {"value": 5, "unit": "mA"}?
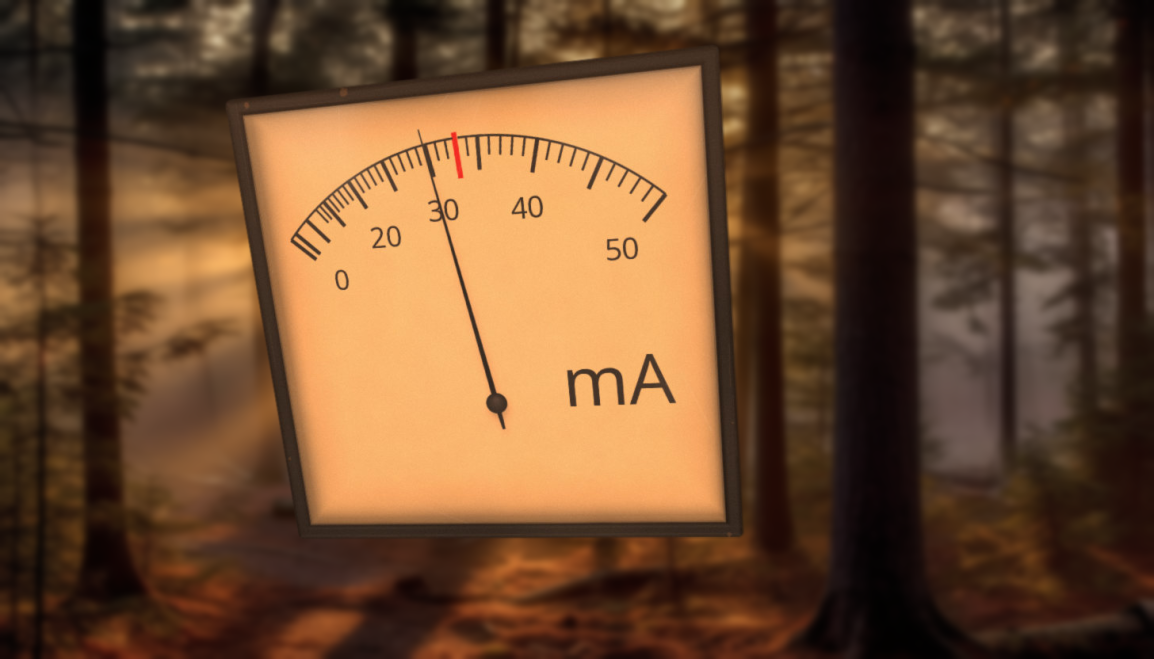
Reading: {"value": 30, "unit": "mA"}
